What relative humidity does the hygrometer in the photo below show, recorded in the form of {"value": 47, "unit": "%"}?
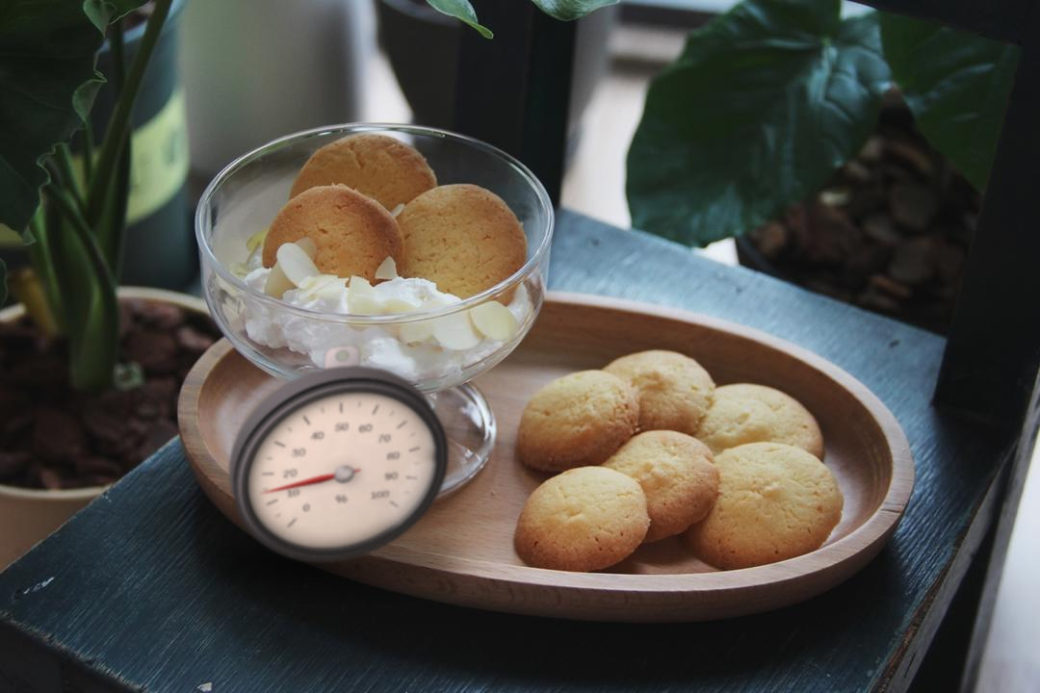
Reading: {"value": 15, "unit": "%"}
